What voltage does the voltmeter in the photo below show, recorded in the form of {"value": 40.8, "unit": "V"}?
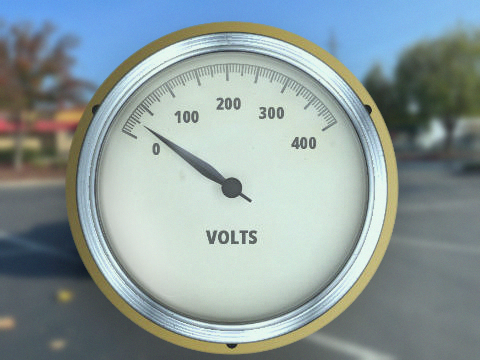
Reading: {"value": 25, "unit": "V"}
